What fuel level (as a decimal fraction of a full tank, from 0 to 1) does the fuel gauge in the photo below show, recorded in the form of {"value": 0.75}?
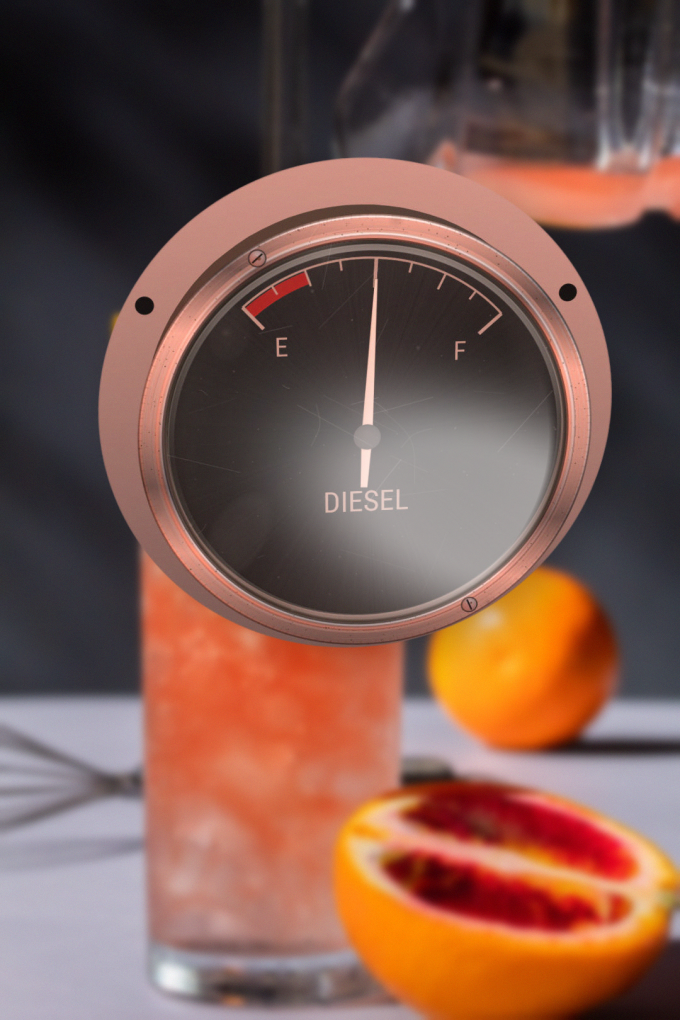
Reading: {"value": 0.5}
